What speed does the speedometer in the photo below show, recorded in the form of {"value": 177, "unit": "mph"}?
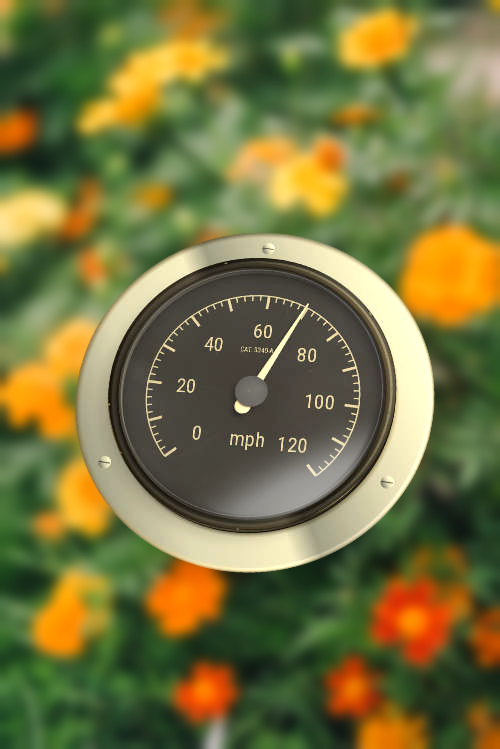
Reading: {"value": 70, "unit": "mph"}
